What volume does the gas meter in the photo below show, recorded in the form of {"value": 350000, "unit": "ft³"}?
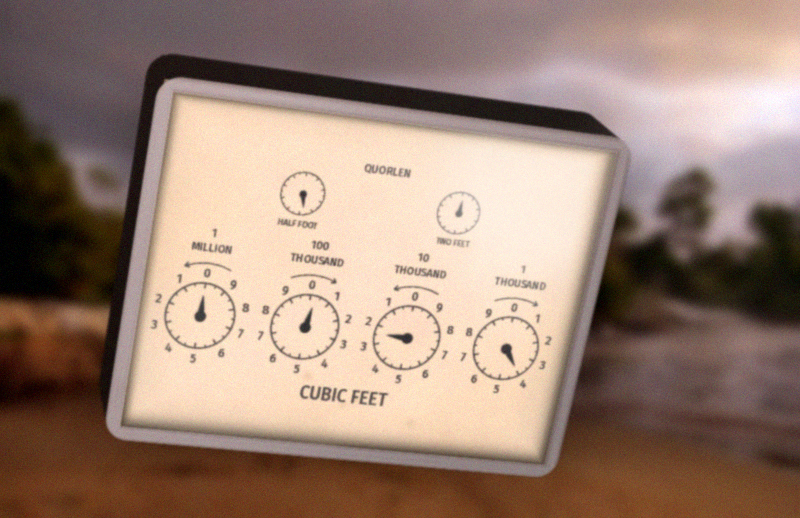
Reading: {"value": 2400, "unit": "ft³"}
